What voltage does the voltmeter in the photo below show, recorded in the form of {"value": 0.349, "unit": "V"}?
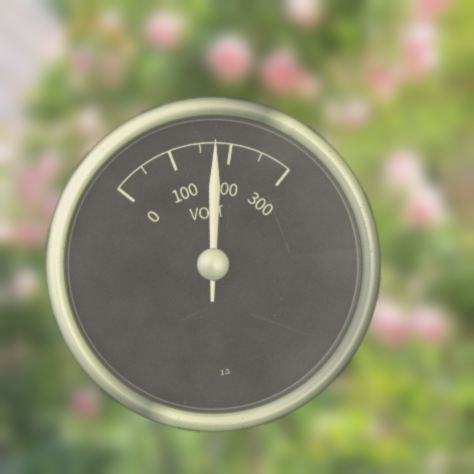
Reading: {"value": 175, "unit": "V"}
